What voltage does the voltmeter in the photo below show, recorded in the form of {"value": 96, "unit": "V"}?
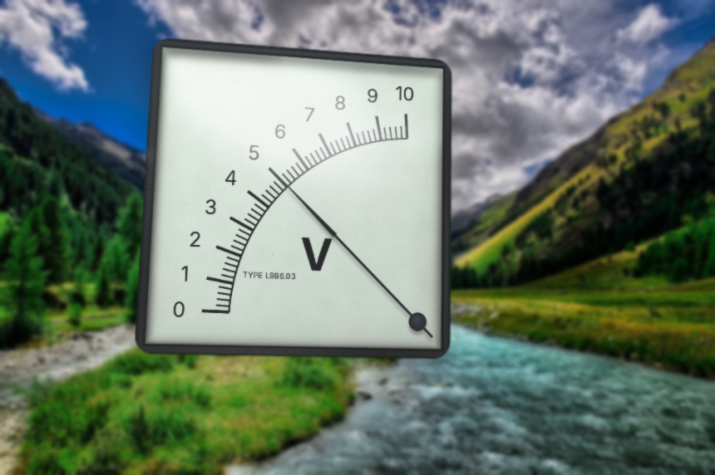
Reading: {"value": 5, "unit": "V"}
